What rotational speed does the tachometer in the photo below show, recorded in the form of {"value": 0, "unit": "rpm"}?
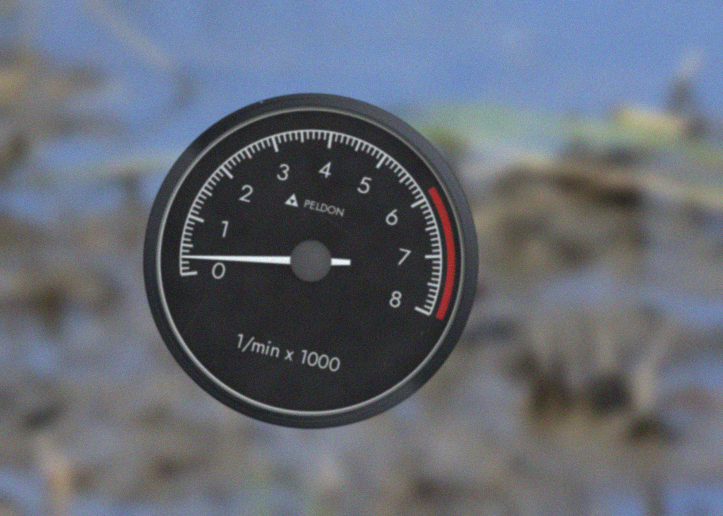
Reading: {"value": 300, "unit": "rpm"}
